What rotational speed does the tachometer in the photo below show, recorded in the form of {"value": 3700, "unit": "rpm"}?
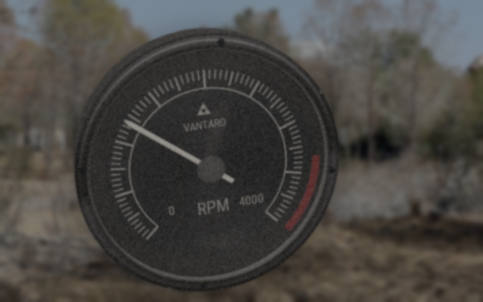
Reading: {"value": 1200, "unit": "rpm"}
